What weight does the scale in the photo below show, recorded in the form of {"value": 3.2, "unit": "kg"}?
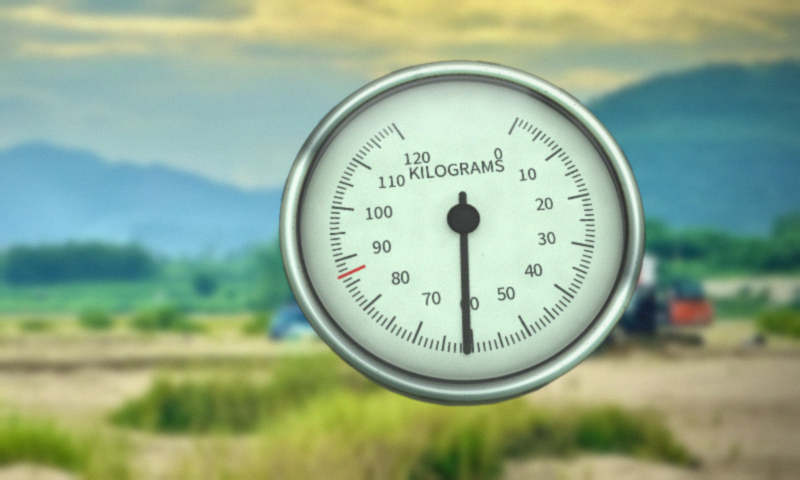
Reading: {"value": 61, "unit": "kg"}
